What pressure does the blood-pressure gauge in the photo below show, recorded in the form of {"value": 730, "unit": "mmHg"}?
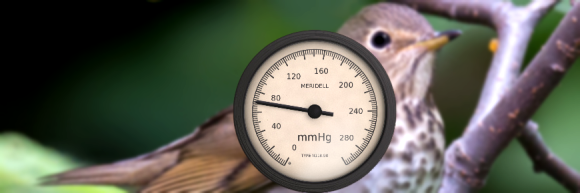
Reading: {"value": 70, "unit": "mmHg"}
